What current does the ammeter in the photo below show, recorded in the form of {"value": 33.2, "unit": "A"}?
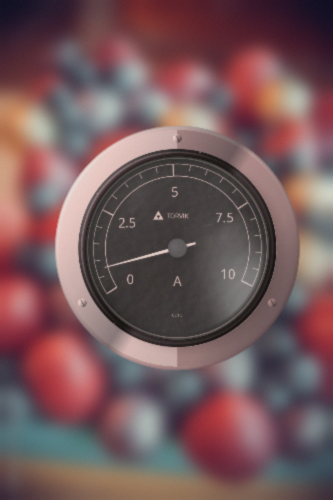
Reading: {"value": 0.75, "unit": "A"}
